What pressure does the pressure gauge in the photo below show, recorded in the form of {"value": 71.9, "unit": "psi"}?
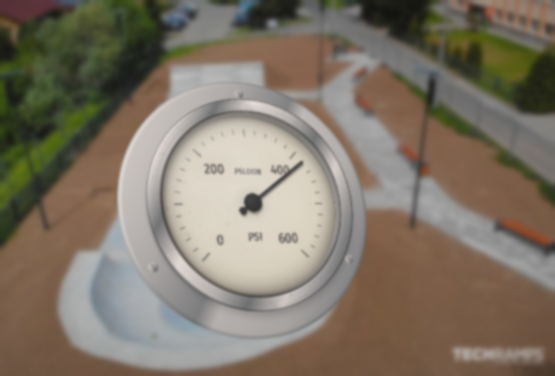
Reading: {"value": 420, "unit": "psi"}
